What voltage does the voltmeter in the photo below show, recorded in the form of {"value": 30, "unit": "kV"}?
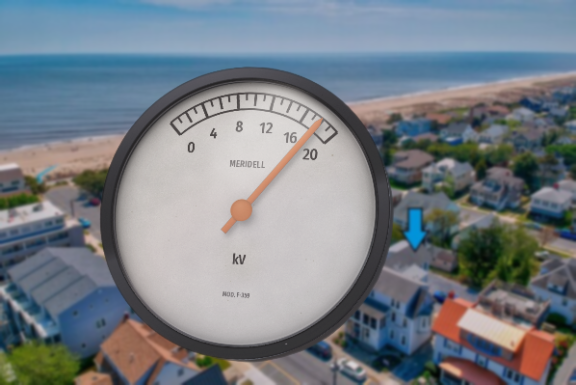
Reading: {"value": 18, "unit": "kV"}
